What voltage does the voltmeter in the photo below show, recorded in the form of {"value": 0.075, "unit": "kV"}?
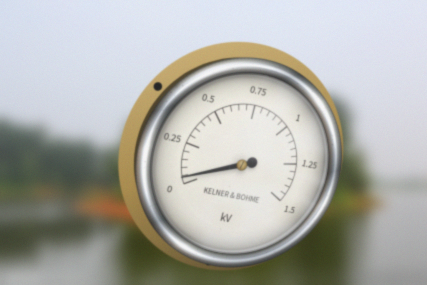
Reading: {"value": 0.05, "unit": "kV"}
